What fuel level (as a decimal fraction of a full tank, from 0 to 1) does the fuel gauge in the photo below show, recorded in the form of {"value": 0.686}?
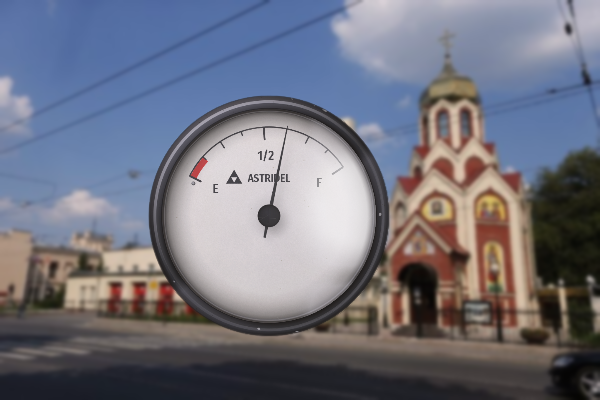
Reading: {"value": 0.625}
